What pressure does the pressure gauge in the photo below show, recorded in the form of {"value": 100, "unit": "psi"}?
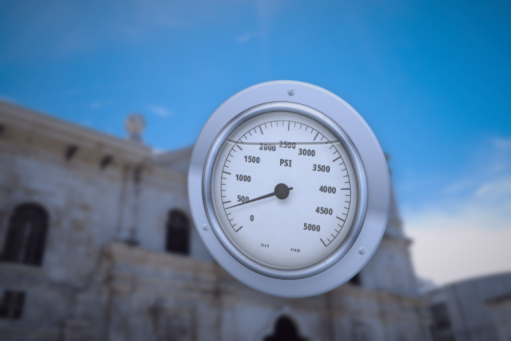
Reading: {"value": 400, "unit": "psi"}
